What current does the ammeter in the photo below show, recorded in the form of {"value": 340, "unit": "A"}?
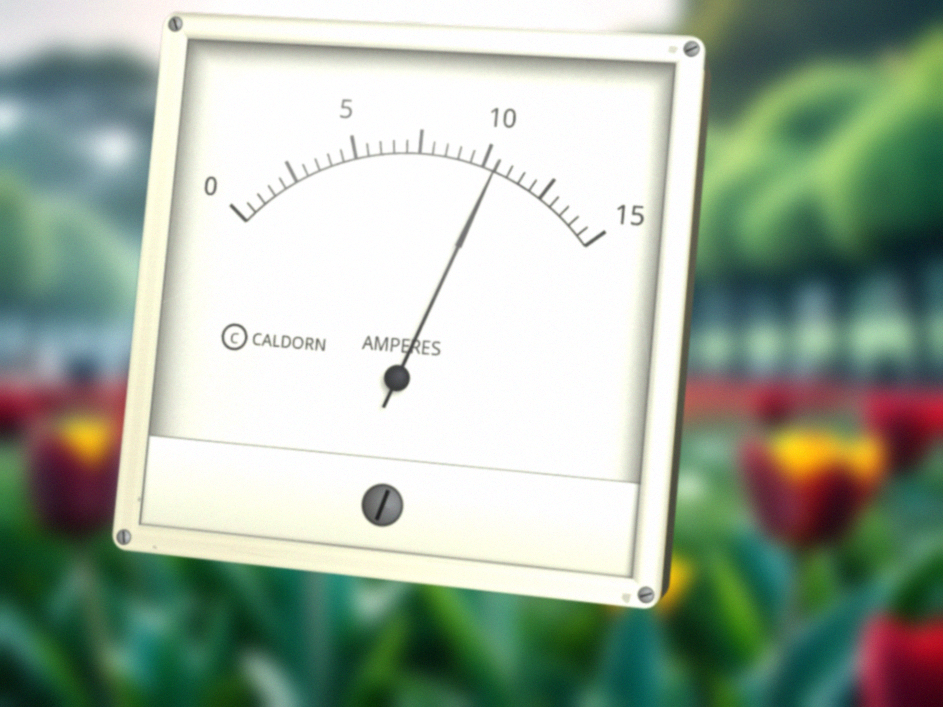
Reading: {"value": 10.5, "unit": "A"}
